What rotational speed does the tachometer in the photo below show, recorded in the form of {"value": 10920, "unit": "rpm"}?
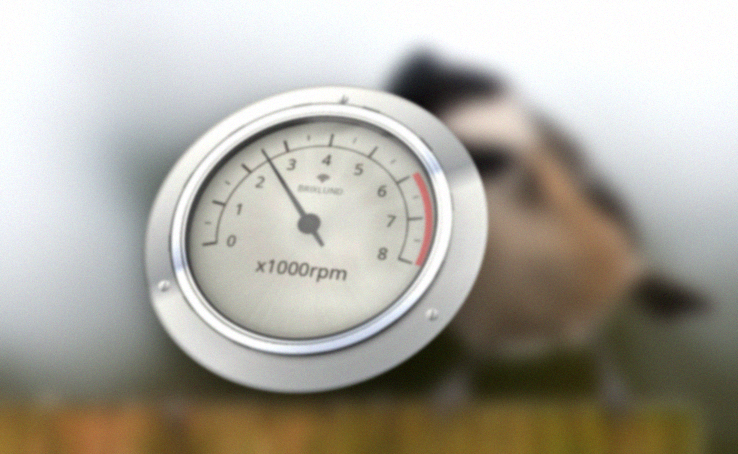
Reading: {"value": 2500, "unit": "rpm"}
